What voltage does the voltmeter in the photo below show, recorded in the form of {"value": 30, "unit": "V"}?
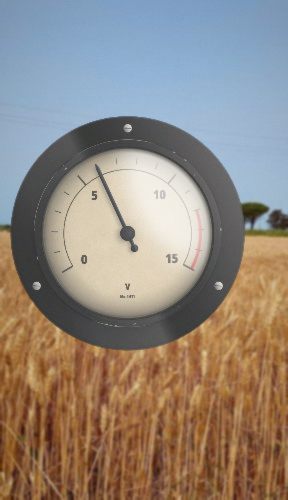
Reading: {"value": 6, "unit": "V"}
